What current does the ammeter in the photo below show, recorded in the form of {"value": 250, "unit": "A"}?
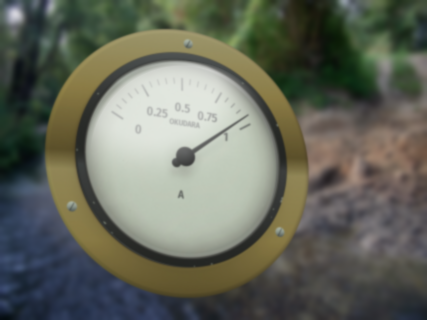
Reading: {"value": 0.95, "unit": "A"}
